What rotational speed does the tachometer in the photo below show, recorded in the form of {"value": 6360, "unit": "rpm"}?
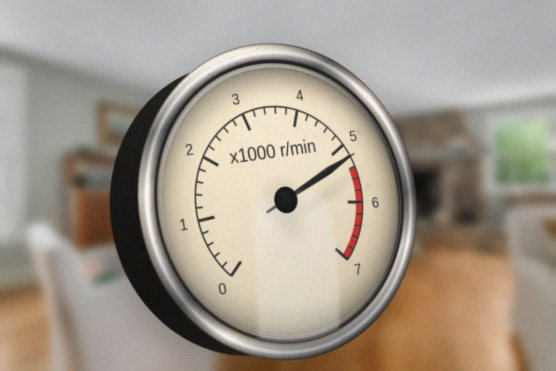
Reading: {"value": 5200, "unit": "rpm"}
